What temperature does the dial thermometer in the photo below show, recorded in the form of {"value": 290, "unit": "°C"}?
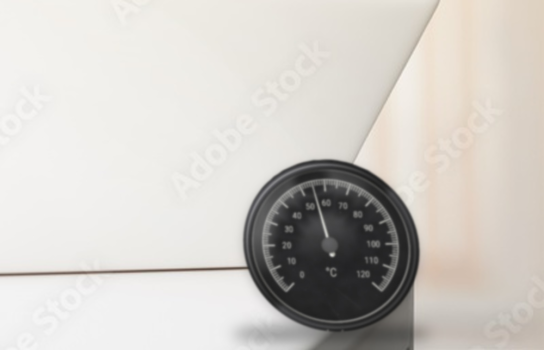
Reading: {"value": 55, "unit": "°C"}
